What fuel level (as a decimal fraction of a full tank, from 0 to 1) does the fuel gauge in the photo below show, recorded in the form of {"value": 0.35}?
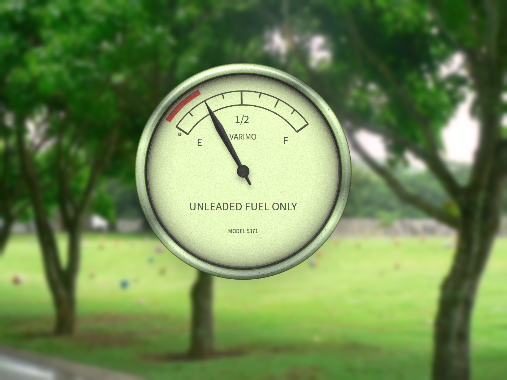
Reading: {"value": 0.25}
